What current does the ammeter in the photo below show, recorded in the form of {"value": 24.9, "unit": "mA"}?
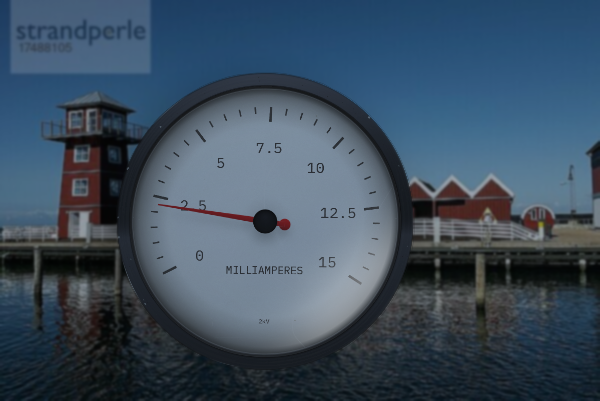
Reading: {"value": 2.25, "unit": "mA"}
